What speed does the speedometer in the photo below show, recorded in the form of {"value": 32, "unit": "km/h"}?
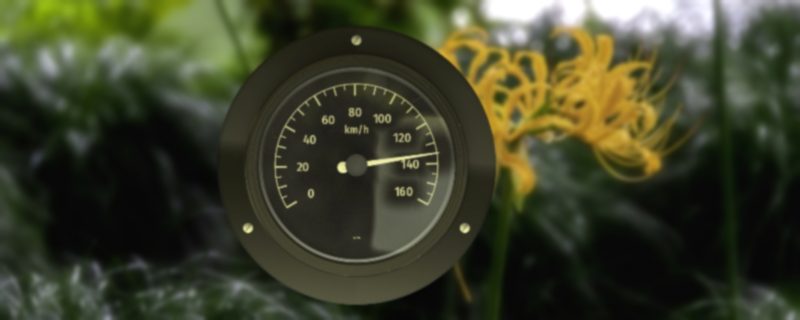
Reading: {"value": 135, "unit": "km/h"}
